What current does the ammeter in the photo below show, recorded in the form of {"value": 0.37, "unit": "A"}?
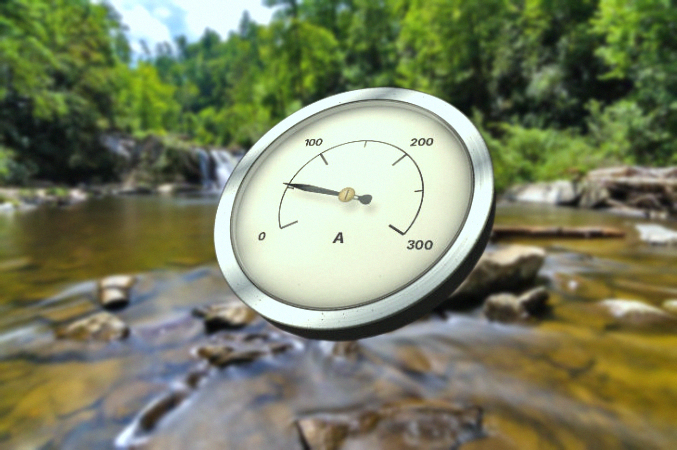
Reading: {"value": 50, "unit": "A"}
